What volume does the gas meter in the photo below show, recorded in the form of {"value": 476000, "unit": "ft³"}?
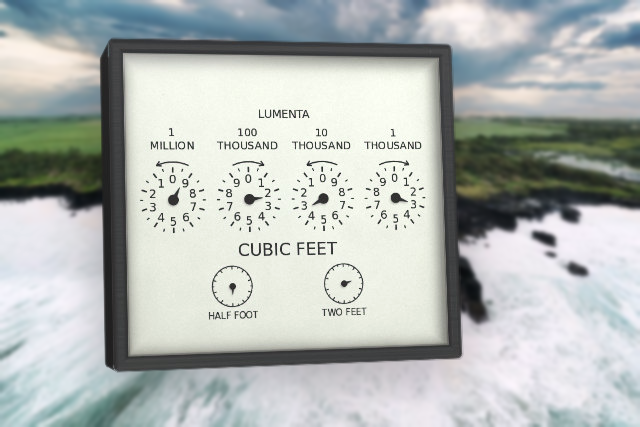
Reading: {"value": 923300, "unit": "ft³"}
